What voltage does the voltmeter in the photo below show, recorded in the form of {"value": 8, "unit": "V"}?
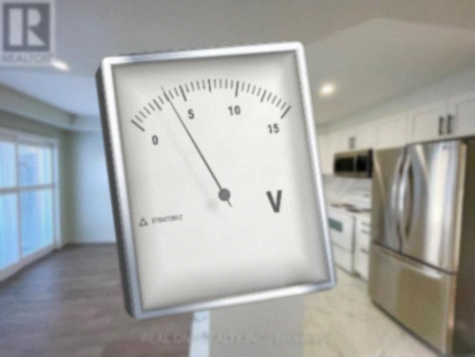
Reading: {"value": 3.5, "unit": "V"}
